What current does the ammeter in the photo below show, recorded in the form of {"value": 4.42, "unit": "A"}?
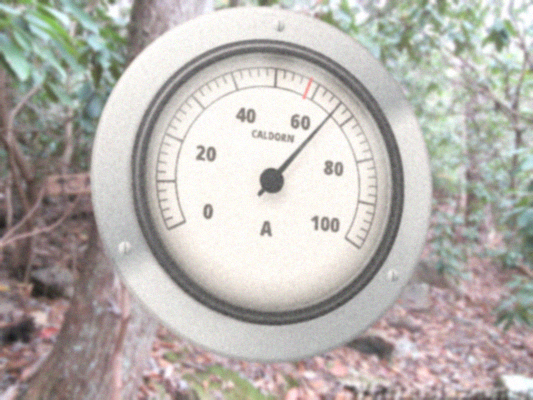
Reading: {"value": 66, "unit": "A"}
